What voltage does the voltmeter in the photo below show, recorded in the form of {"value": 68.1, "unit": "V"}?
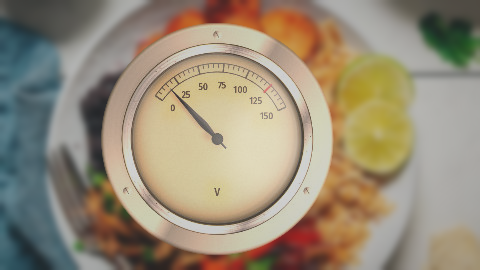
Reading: {"value": 15, "unit": "V"}
